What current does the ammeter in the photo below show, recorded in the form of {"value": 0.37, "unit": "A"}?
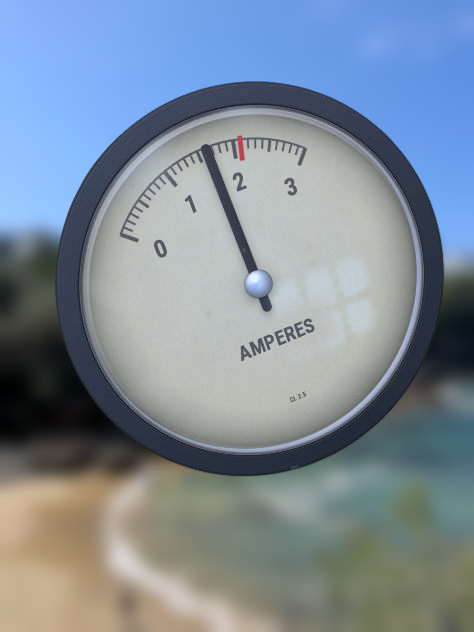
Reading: {"value": 1.6, "unit": "A"}
